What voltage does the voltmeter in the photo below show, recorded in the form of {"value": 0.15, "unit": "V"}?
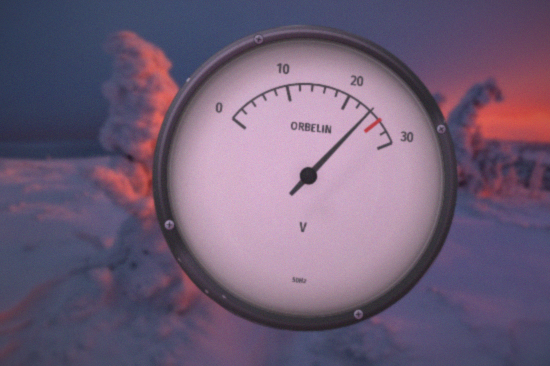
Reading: {"value": 24, "unit": "V"}
